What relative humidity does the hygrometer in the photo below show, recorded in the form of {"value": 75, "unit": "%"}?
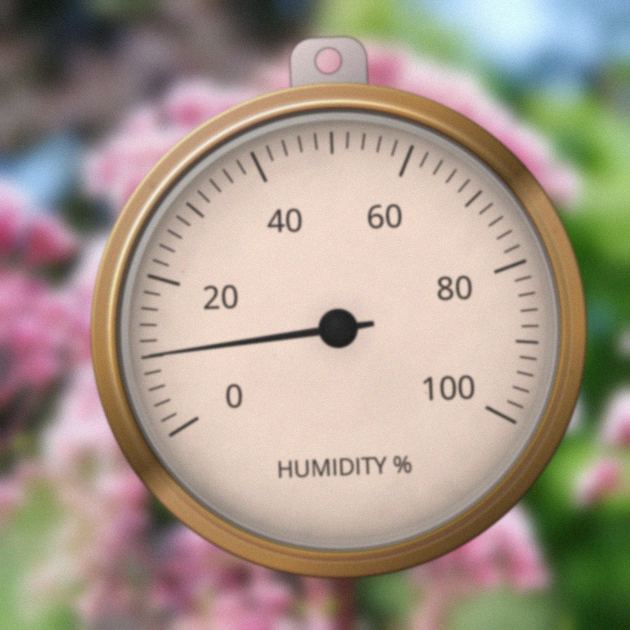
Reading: {"value": 10, "unit": "%"}
